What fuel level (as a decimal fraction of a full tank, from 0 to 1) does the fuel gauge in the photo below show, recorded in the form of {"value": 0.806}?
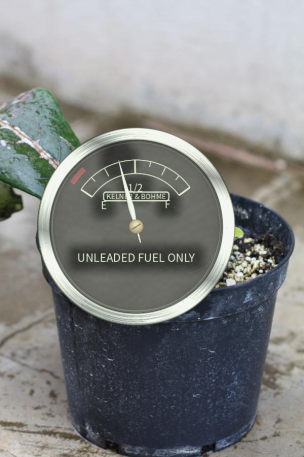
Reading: {"value": 0.375}
